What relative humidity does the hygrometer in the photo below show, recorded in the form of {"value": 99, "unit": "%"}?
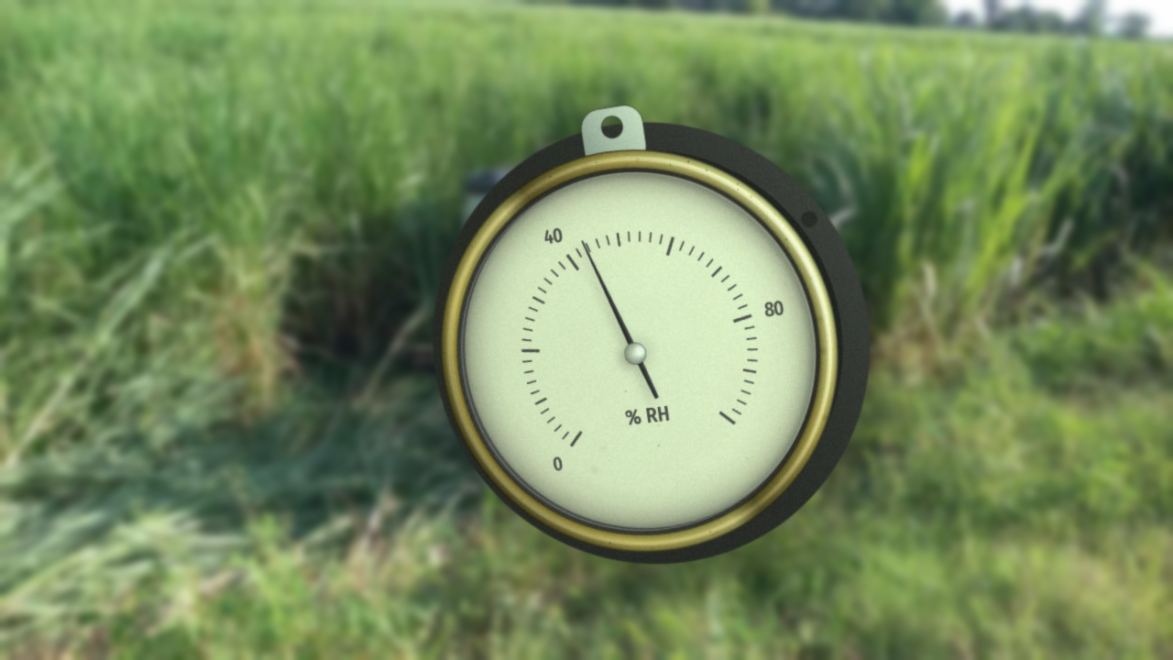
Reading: {"value": 44, "unit": "%"}
